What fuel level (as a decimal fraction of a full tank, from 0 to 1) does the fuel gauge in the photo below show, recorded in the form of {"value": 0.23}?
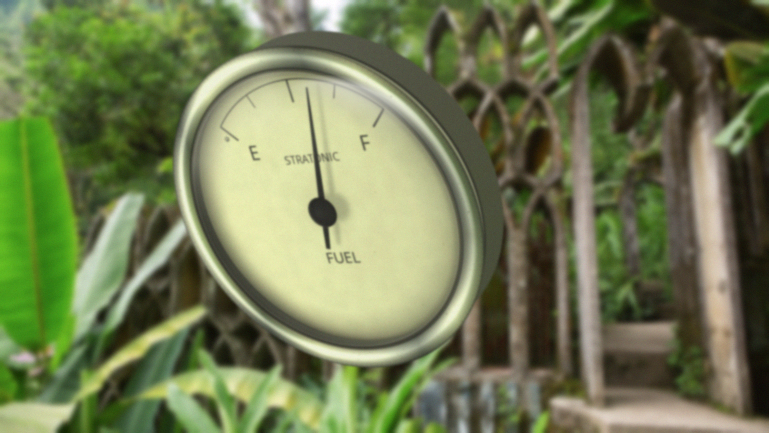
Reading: {"value": 0.625}
